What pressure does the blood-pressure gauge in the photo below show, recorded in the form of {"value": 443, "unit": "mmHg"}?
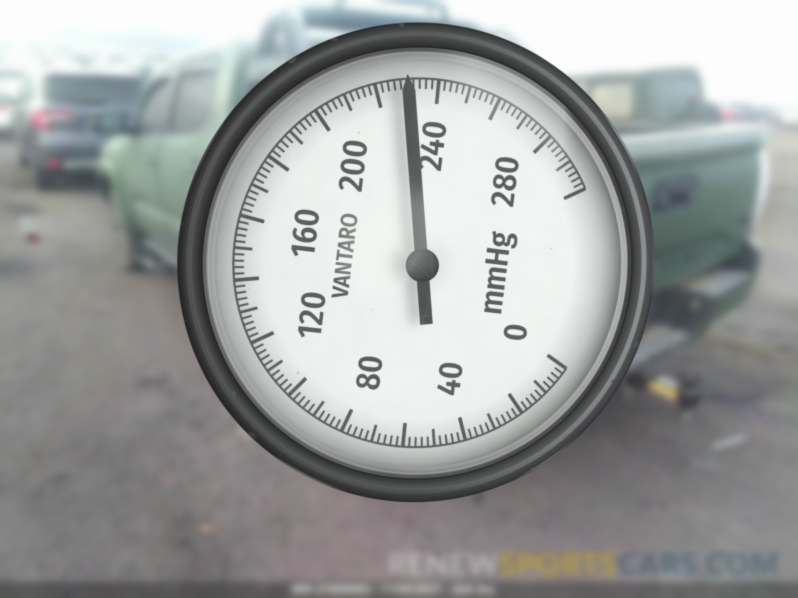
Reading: {"value": 230, "unit": "mmHg"}
